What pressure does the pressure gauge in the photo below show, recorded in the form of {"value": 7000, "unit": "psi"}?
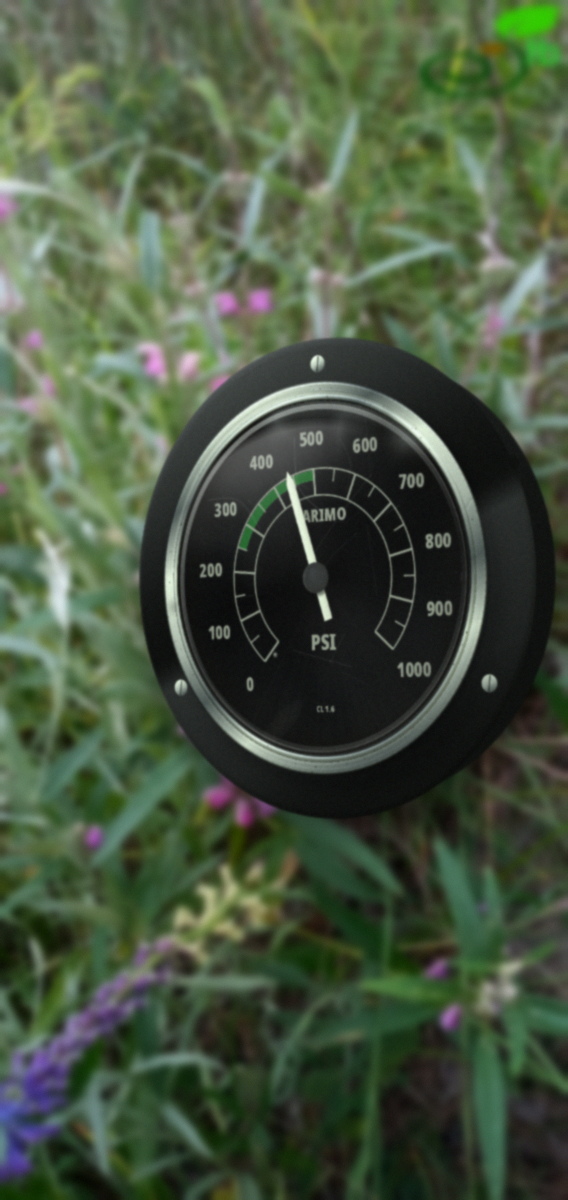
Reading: {"value": 450, "unit": "psi"}
